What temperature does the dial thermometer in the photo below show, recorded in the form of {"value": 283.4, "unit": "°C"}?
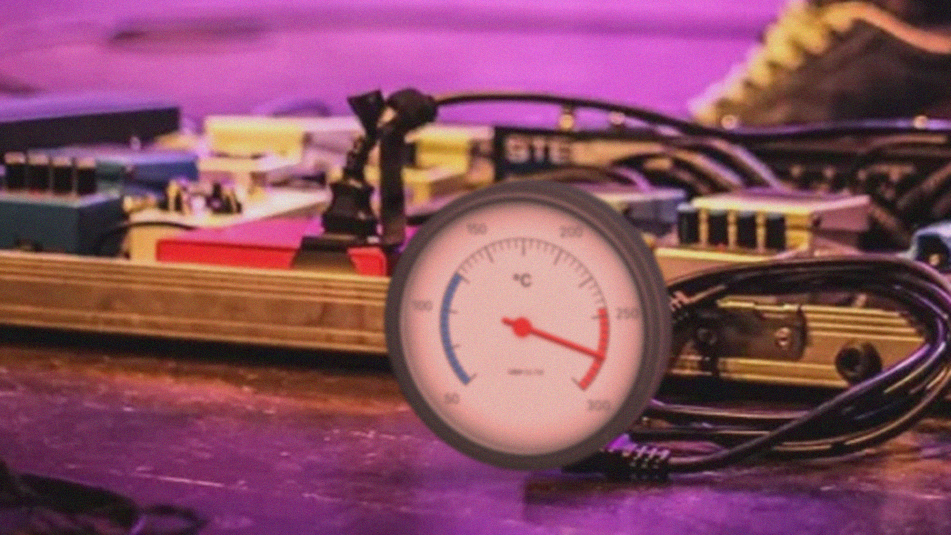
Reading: {"value": 275, "unit": "°C"}
